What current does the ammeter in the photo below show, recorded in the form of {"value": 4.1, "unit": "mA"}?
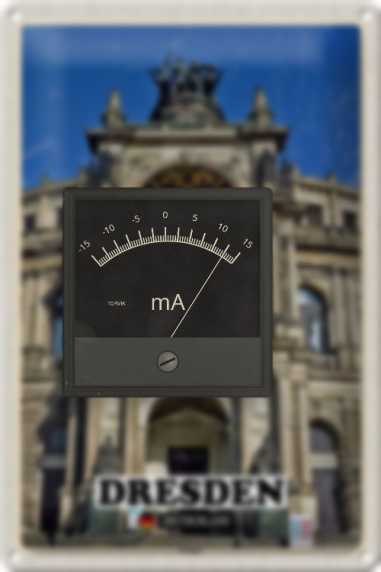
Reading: {"value": 12.5, "unit": "mA"}
